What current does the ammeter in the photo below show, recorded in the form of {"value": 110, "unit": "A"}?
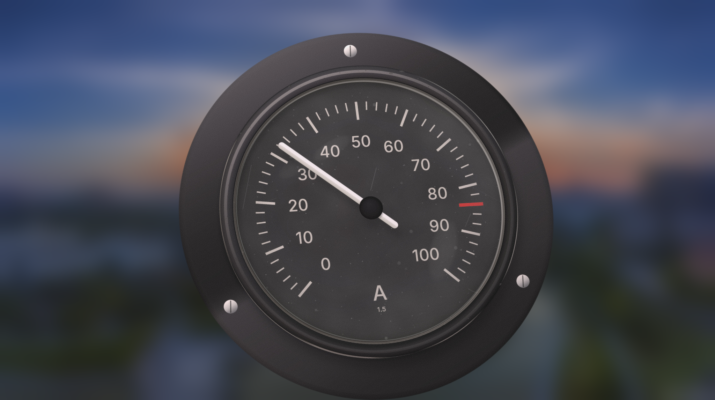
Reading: {"value": 32, "unit": "A"}
